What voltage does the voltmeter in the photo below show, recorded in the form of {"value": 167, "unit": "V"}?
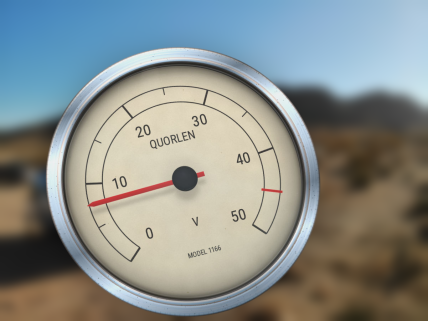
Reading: {"value": 7.5, "unit": "V"}
